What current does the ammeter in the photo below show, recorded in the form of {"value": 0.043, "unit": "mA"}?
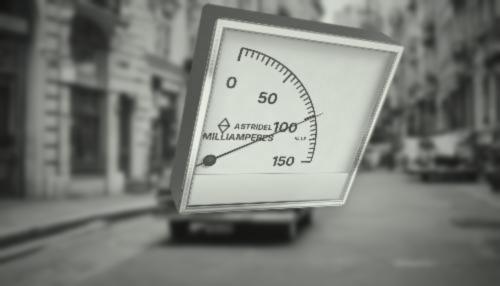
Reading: {"value": 100, "unit": "mA"}
